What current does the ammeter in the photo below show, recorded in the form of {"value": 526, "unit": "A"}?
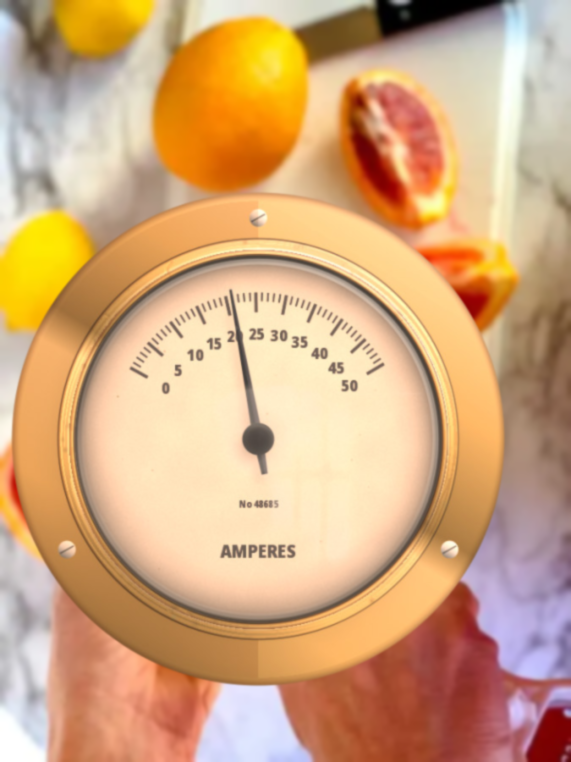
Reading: {"value": 21, "unit": "A"}
